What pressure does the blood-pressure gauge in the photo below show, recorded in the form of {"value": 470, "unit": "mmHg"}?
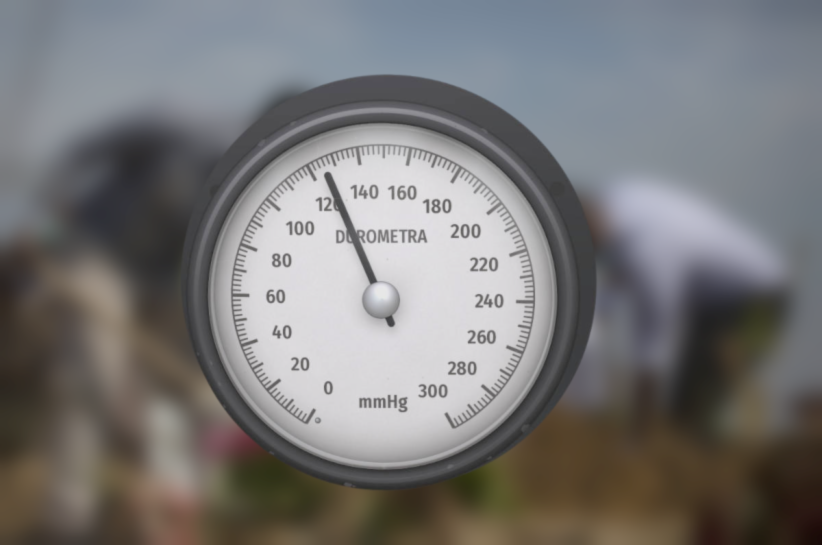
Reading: {"value": 126, "unit": "mmHg"}
